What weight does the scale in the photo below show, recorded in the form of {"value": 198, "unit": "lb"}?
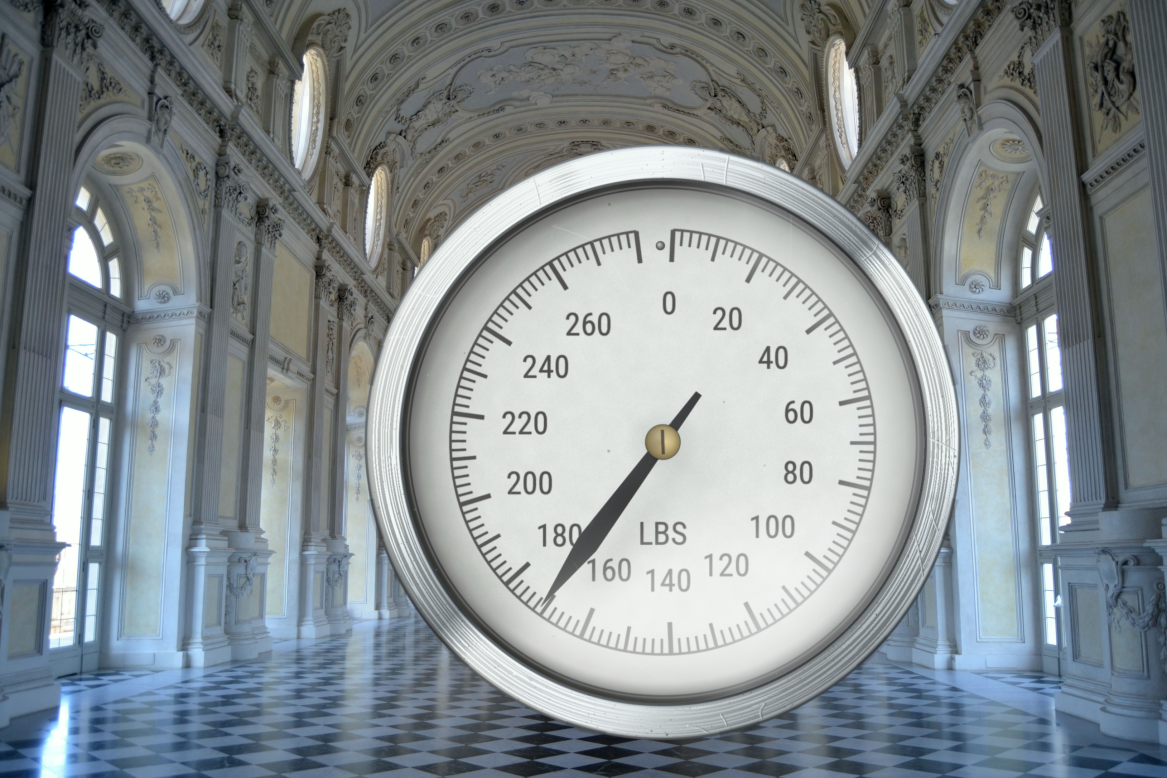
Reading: {"value": 171, "unit": "lb"}
